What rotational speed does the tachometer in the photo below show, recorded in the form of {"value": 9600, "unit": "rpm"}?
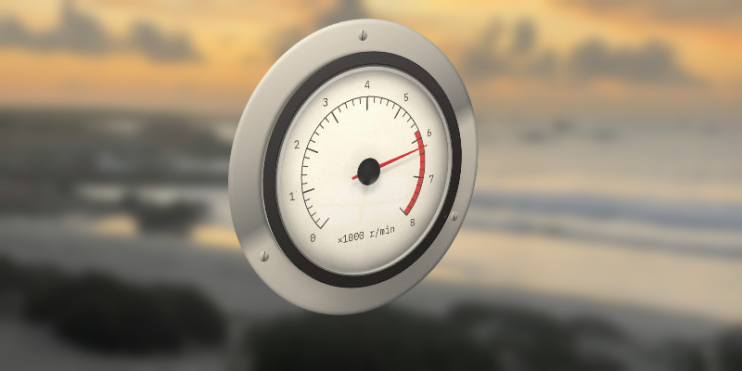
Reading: {"value": 6200, "unit": "rpm"}
